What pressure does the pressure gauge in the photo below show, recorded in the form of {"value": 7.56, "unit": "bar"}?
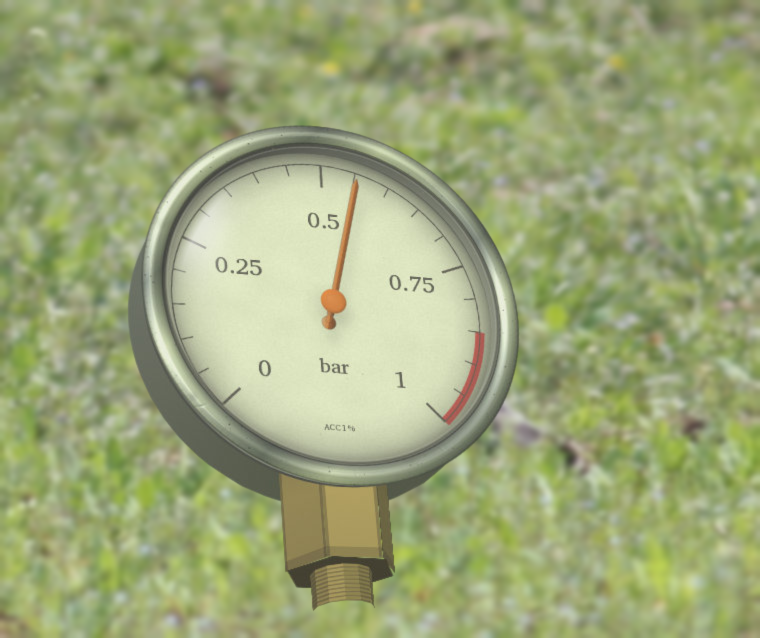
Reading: {"value": 0.55, "unit": "bar"}
